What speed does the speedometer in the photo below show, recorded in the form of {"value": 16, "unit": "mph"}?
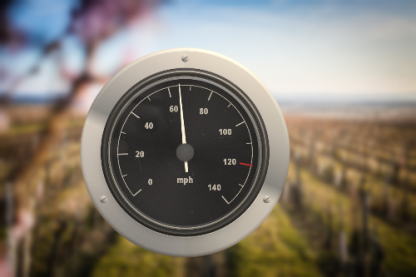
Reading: {"value": 65, "unit": "mph"}
